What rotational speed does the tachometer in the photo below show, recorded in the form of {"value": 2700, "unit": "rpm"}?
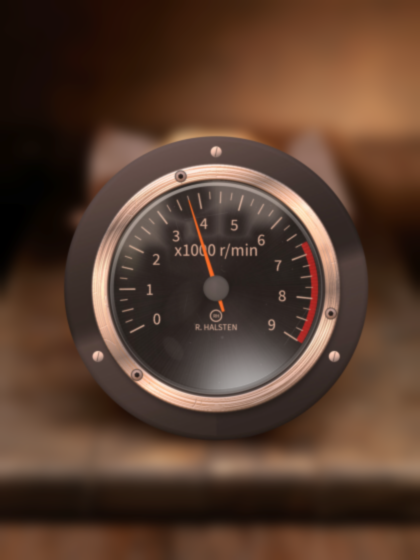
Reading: {"value": 3750, "unit": "rpm"}
